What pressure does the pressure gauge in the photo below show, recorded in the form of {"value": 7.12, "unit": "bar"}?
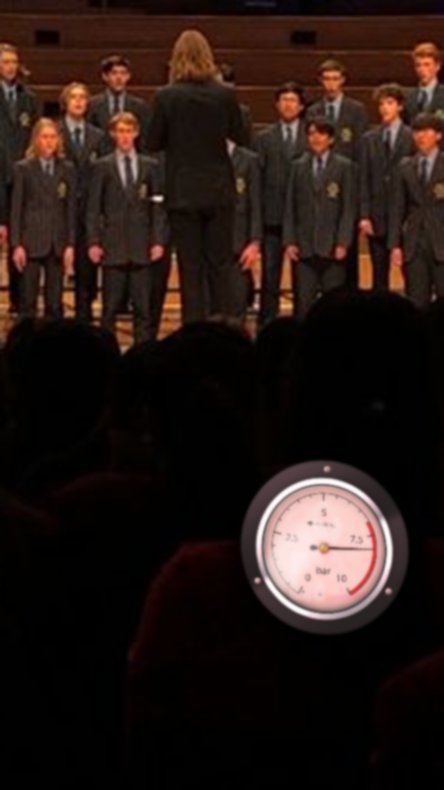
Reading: {"value": 8, "unit": "bar"}
